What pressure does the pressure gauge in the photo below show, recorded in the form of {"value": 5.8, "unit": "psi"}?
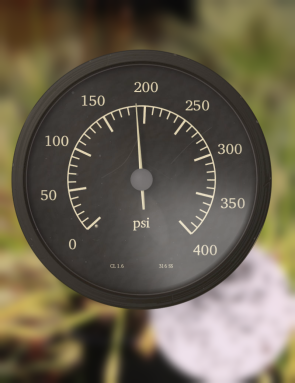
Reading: {"value": 190, "unit": "psi"}
